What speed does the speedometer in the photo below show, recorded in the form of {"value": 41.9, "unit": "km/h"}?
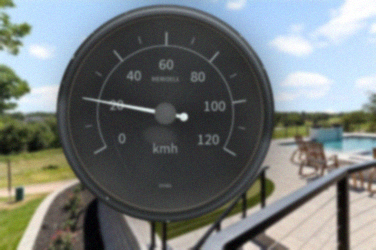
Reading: {"value": 20, "unit": "km/h"}
